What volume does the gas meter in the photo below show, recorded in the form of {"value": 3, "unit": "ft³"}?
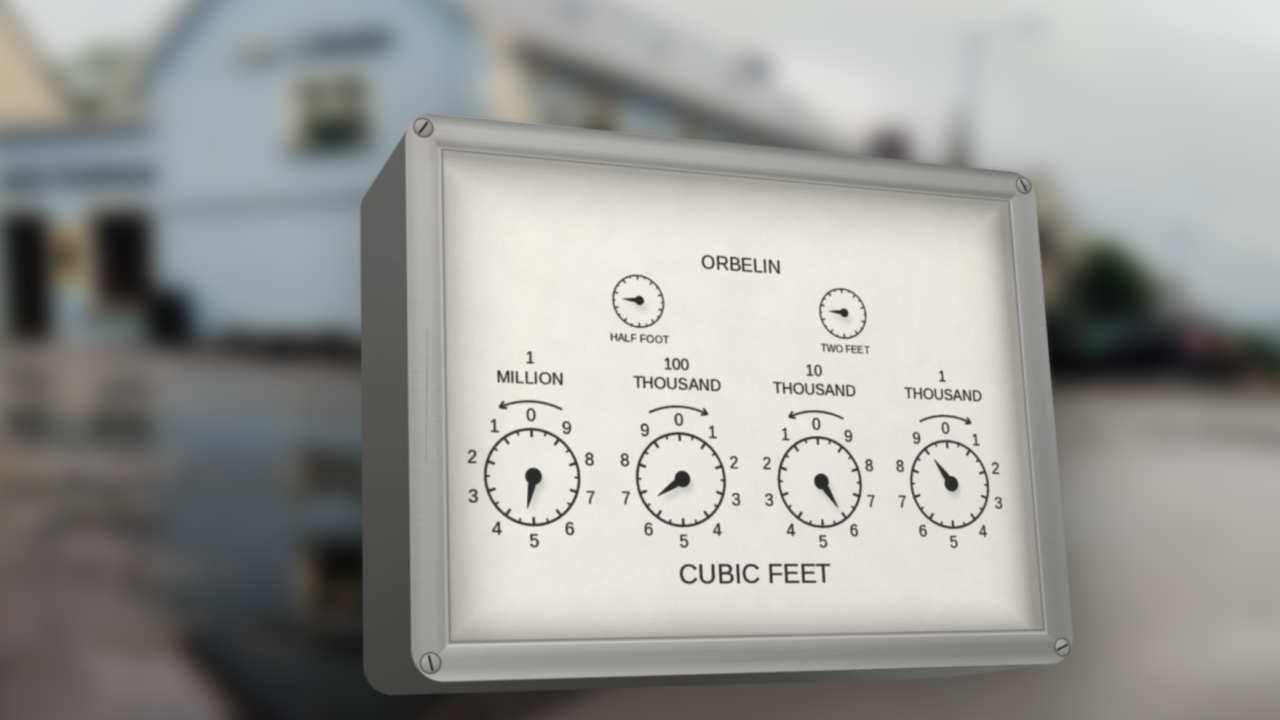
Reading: {"value": 465900, "unit": "ft³"}
